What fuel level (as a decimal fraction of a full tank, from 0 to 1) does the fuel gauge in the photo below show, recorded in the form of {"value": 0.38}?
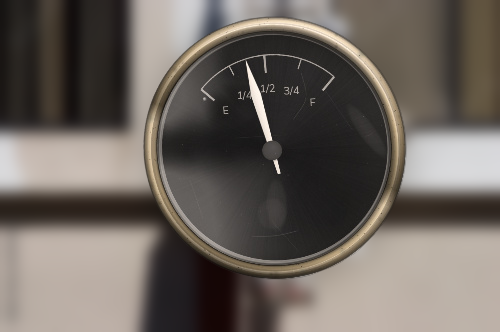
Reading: {"value": 0.375}
